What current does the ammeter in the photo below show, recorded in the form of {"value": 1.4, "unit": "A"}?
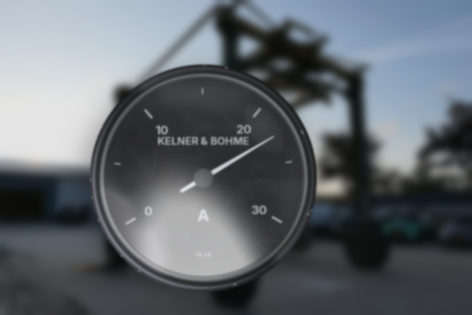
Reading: {"value": 22.5, "unit": "A"}
